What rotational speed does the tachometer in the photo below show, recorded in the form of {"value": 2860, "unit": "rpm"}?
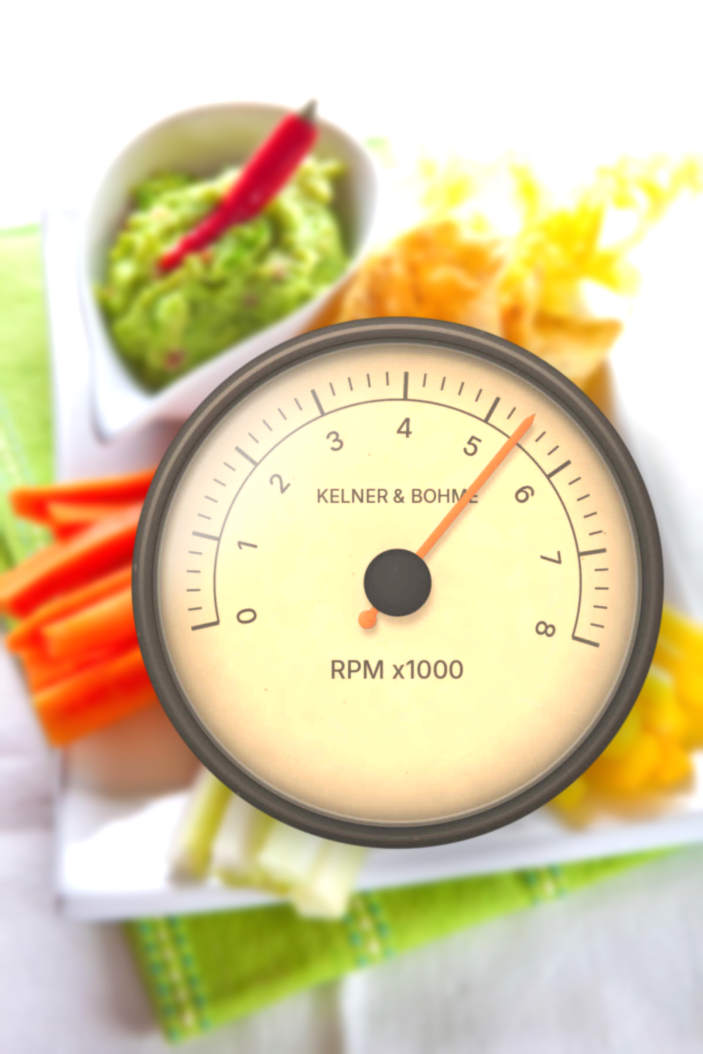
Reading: {"value": 5400, "unit": "rpm"}
